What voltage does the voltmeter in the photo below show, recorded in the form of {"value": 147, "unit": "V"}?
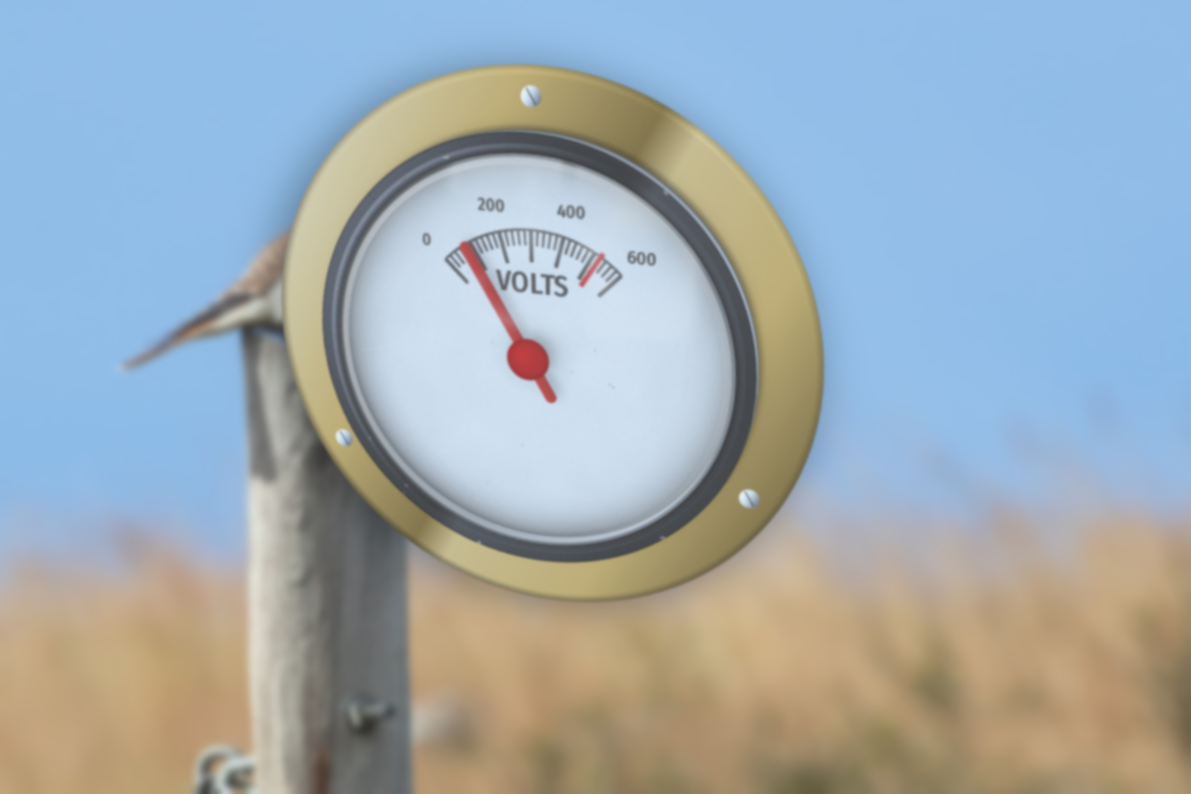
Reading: {"value": 100, "unit": "V"}
